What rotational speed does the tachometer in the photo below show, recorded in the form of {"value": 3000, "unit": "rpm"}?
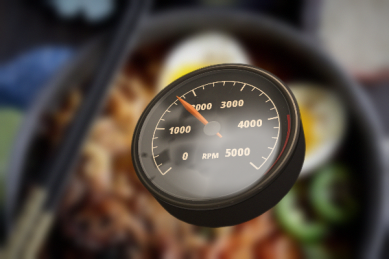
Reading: {"value": 1700, "unit": "rpm"}
